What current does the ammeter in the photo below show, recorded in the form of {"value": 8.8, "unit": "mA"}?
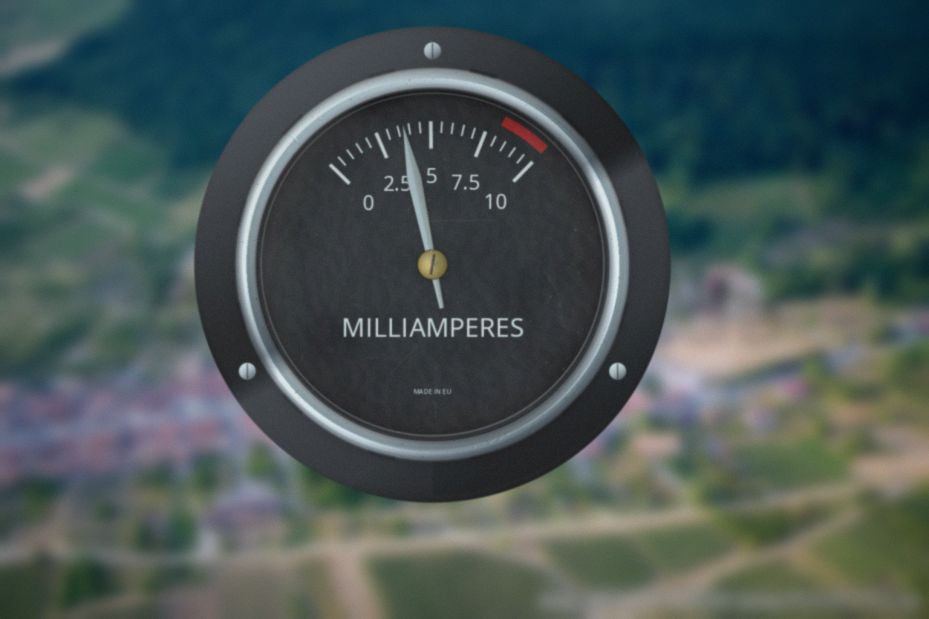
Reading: {"value": 3.75, "unit": "mA"}
